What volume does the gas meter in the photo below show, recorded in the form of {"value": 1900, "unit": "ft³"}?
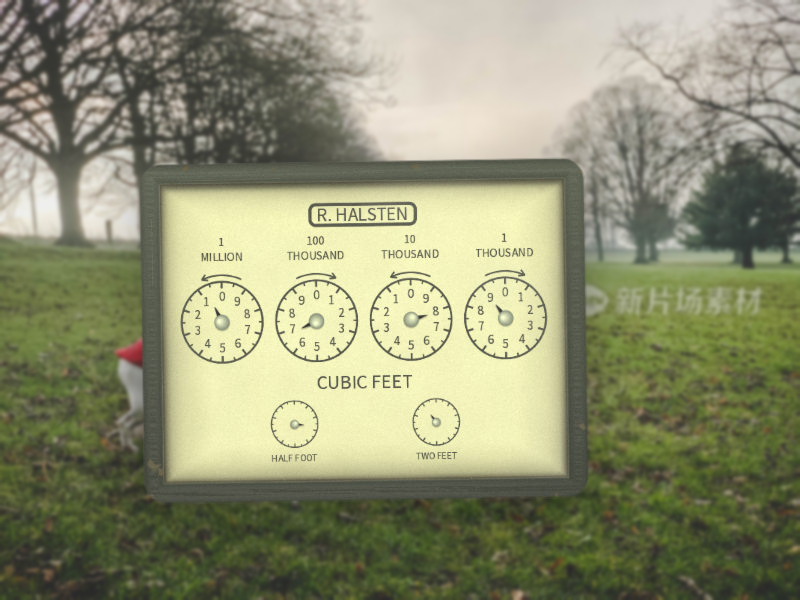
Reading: {"value": 67900, "unit": "ft³"}
